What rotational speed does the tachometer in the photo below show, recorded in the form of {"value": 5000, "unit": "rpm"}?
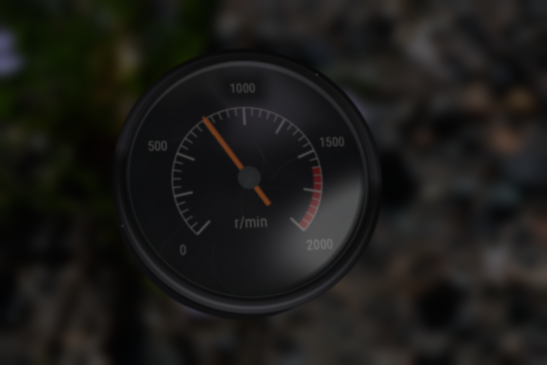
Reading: {"value": 750, "unit": "rpm"}
